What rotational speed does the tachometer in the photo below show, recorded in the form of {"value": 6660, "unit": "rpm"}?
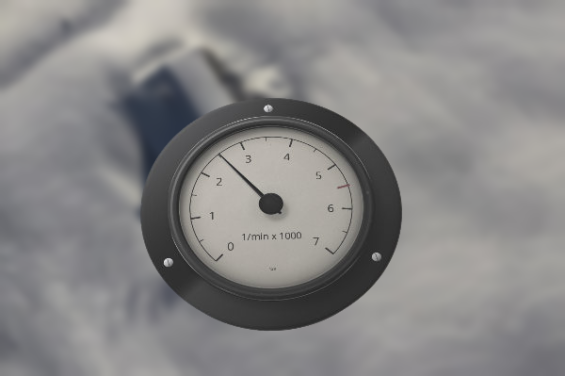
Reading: {"value": 2500, "unit": "rpm"}
